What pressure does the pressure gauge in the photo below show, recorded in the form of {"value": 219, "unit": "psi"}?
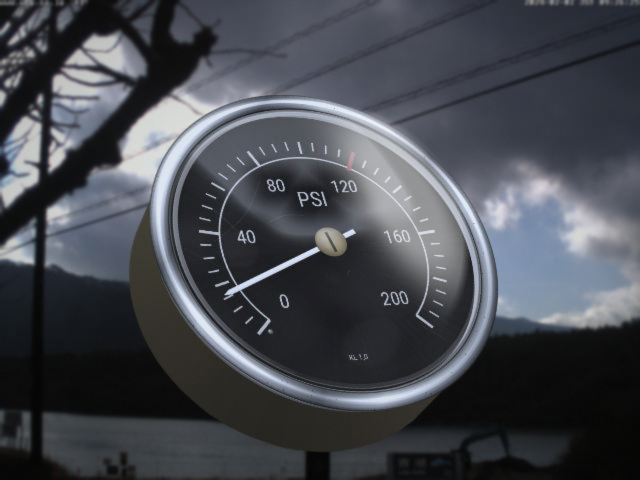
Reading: {"value": 15, "unit": "psi"}
